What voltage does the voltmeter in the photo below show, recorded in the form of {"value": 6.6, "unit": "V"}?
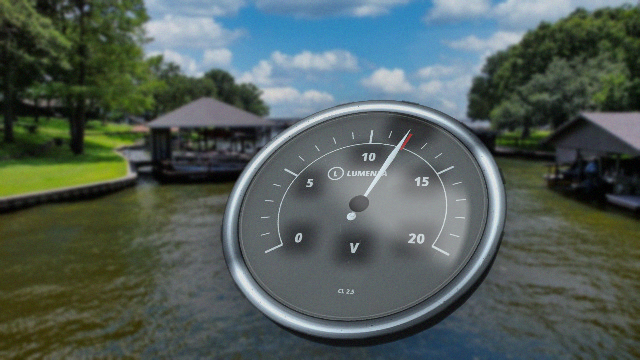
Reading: {"value": 12, "unit": "V"}
